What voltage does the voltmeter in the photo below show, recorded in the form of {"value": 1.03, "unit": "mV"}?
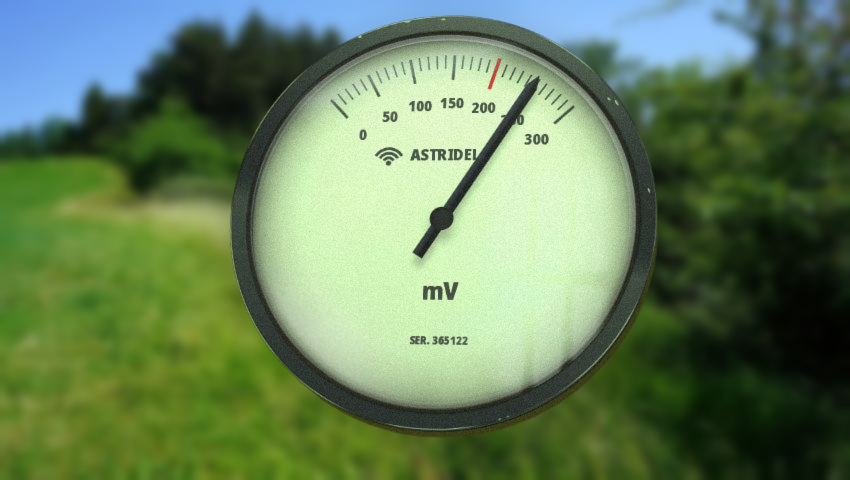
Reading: {"value": 250, "unit": "mV"}
